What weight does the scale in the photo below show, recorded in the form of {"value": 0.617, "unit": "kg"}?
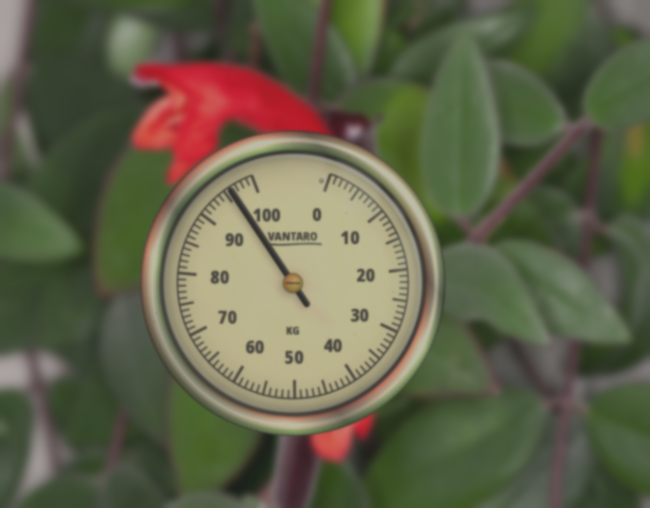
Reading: {"value": 96, "unit": "kg"}
